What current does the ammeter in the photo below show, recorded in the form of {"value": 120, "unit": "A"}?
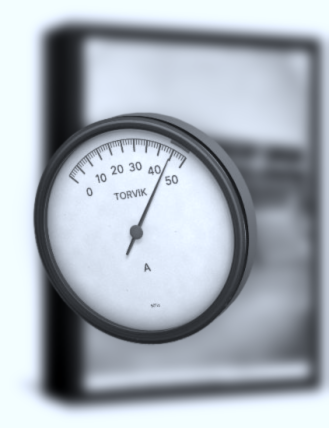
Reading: {"value": 45, "unit": "A"}
